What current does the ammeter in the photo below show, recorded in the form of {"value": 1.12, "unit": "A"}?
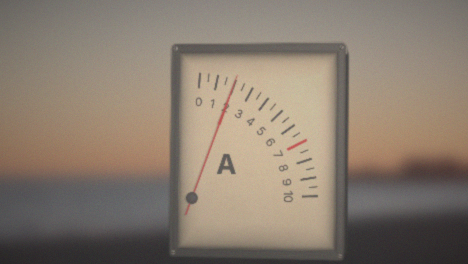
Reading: {"value": 2, "unit": "A"}
